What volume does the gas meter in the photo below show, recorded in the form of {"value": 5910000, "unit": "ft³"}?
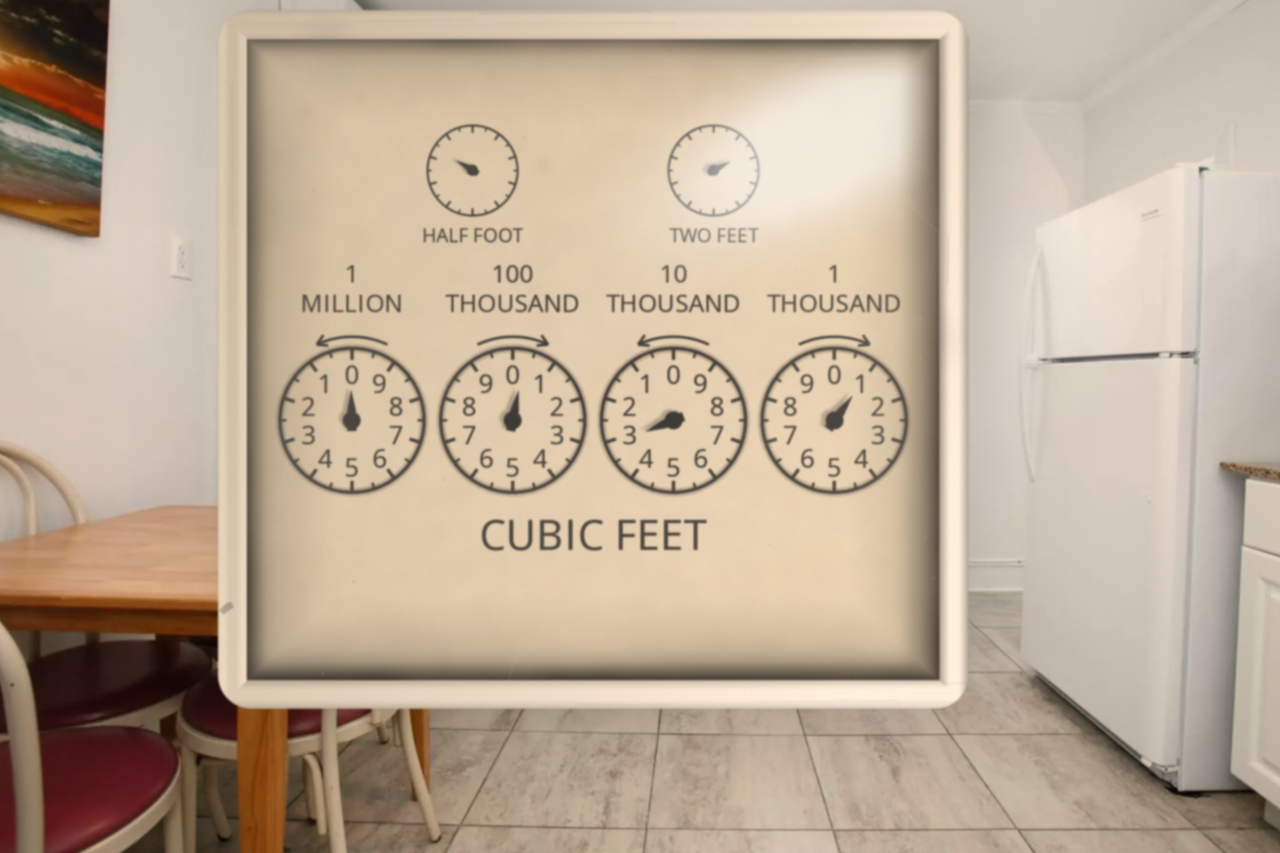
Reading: {"value": 3100, "unit": "ft³"}
